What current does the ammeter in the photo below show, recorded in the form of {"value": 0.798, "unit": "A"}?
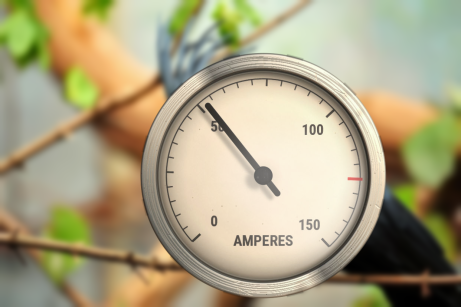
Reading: {"value": 52.5, "unit": "A"}
